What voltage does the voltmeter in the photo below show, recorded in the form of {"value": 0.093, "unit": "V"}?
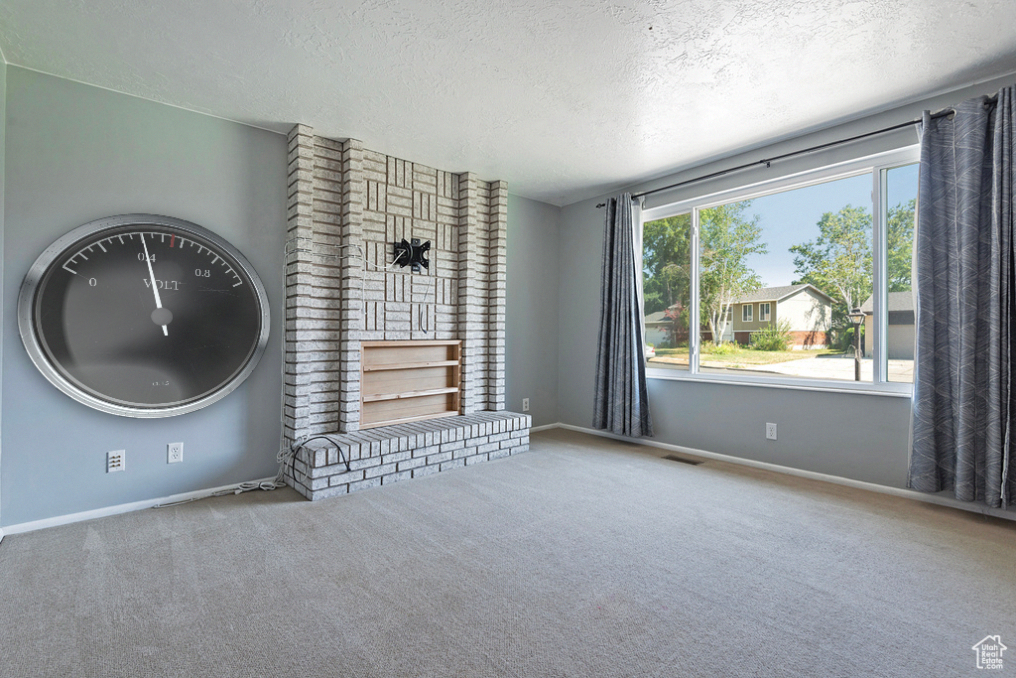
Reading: {"value": 0.4, "unit": "V"}
